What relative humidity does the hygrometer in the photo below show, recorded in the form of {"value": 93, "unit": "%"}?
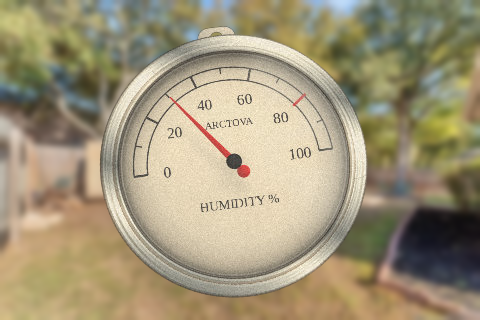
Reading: {"value": 30, "unit": "%"}
